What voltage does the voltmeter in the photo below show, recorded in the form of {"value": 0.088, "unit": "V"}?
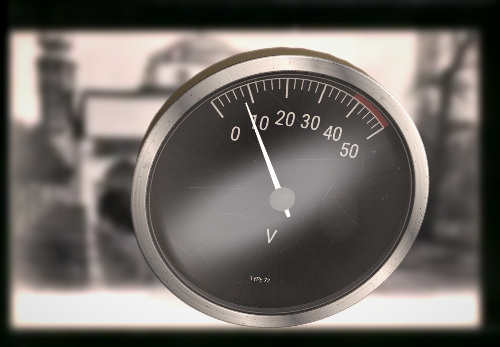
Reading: {"value": 8, "unit": "V"}
